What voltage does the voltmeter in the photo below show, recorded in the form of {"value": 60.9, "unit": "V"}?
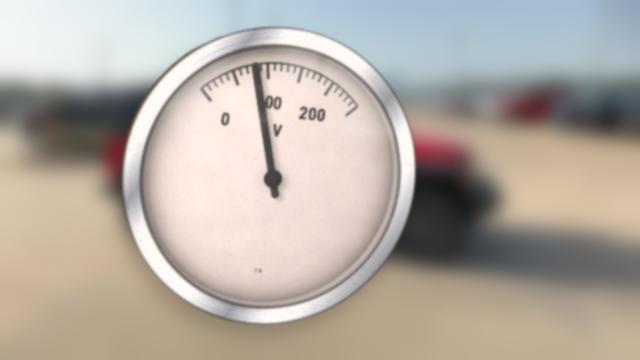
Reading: {"value": 80, "unit": "V"}
